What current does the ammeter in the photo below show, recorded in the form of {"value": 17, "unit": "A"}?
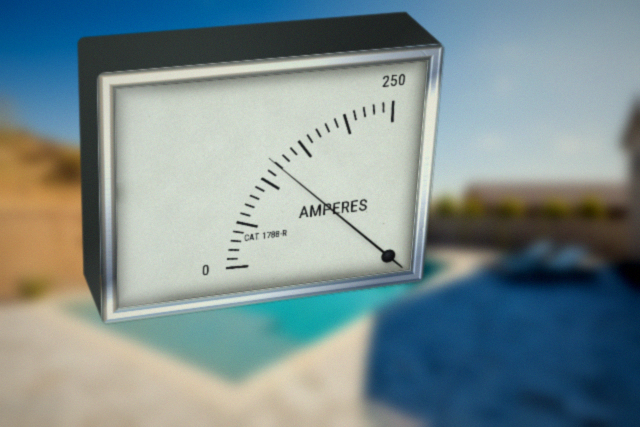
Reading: {"value": 120, "unit": "A"}
